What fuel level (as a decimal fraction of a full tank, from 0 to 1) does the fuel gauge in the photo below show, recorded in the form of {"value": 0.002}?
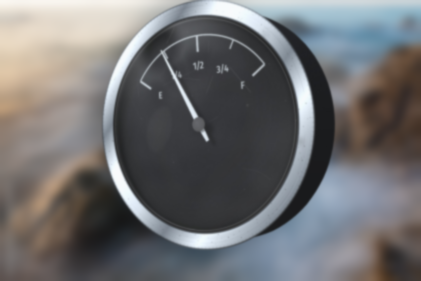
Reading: {"value": 0.25}
